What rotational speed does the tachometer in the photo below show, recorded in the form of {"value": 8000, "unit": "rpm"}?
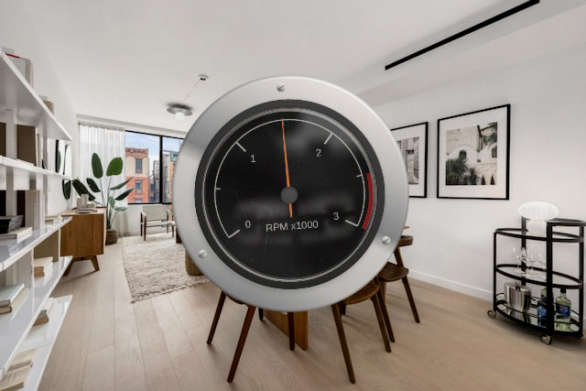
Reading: {"value": 1500, "unit": "rpm"}
